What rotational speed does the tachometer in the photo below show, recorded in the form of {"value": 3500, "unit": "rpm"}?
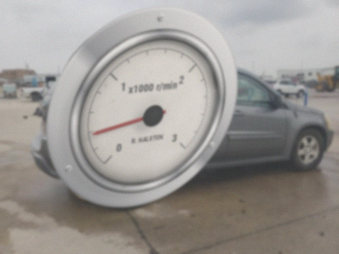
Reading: {"value": 400, "unit": "rpm"}
